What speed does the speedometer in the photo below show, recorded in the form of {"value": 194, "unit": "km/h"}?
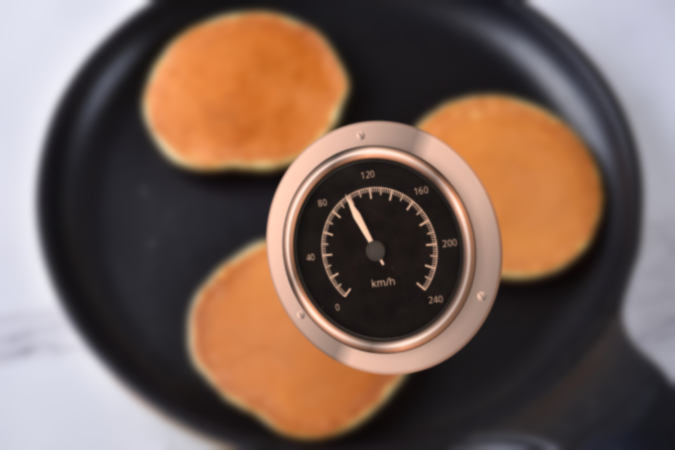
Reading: {"value": 100, "unit": "km/h"}
